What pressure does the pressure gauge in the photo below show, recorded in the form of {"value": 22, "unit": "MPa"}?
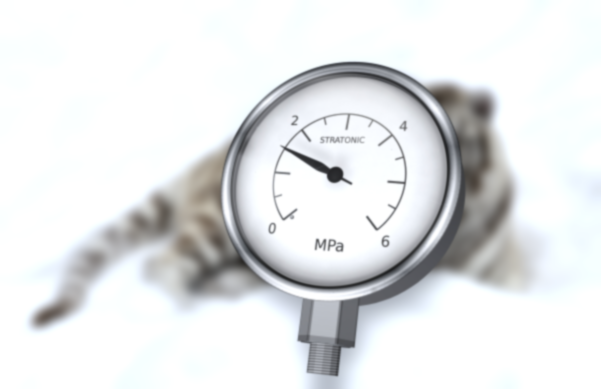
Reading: {"value": 1.5, "unit": "MPa"}
